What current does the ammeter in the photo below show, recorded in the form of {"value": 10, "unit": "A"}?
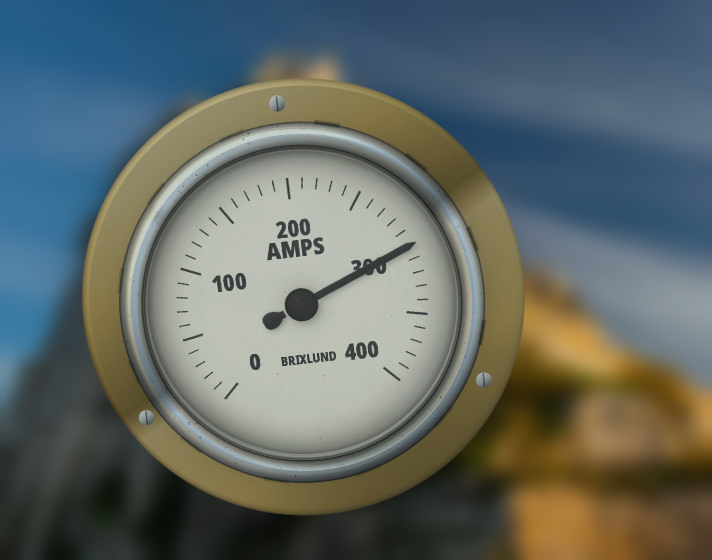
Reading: {"value": 300, "unit": "A"}
